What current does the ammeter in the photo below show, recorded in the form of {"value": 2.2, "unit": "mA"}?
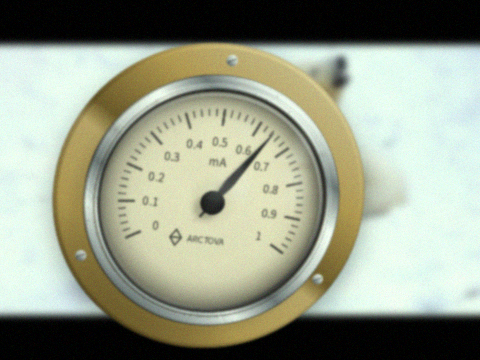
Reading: {"value": 0.64, "unit": "mA"}
